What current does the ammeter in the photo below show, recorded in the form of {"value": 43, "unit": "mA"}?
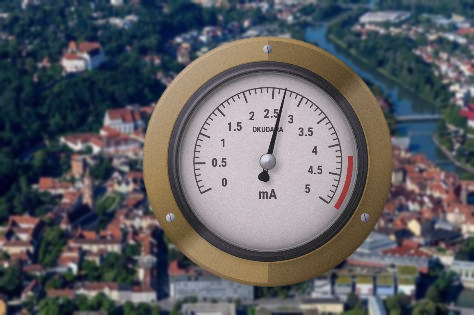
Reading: {"value": 2.7, "unit": "mA"}
